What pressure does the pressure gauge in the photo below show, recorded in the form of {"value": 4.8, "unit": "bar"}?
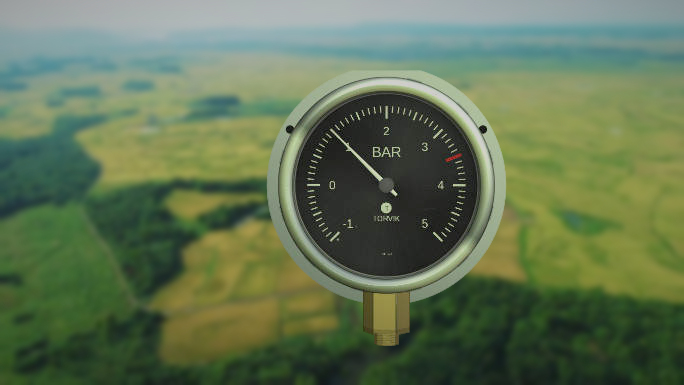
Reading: {"value": 1, "unit": "bar"}
